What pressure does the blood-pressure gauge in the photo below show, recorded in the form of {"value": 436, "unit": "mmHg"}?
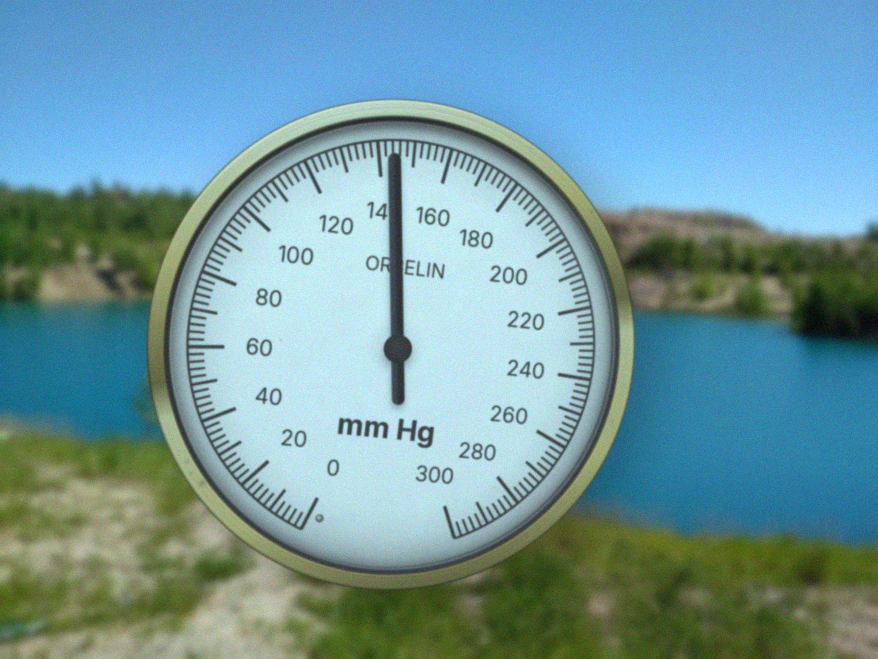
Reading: {"value": 144, "unit": "mmHg"}
